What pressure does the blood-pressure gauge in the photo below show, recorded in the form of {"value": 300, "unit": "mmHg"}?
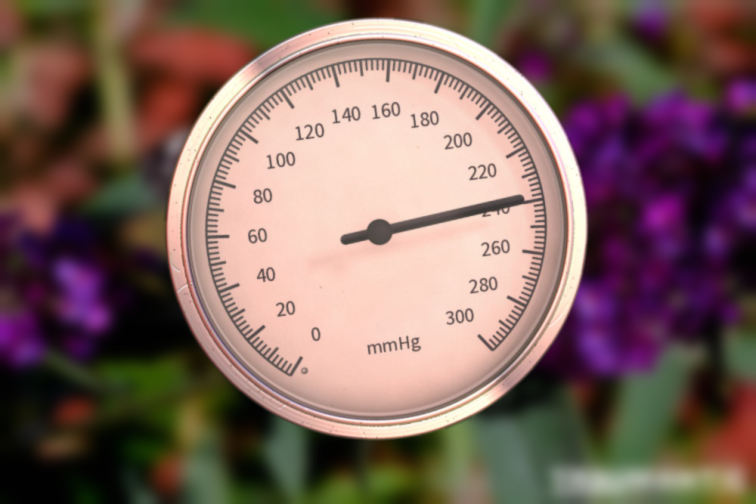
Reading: {"value": 238, "unit": "mmHg"}
